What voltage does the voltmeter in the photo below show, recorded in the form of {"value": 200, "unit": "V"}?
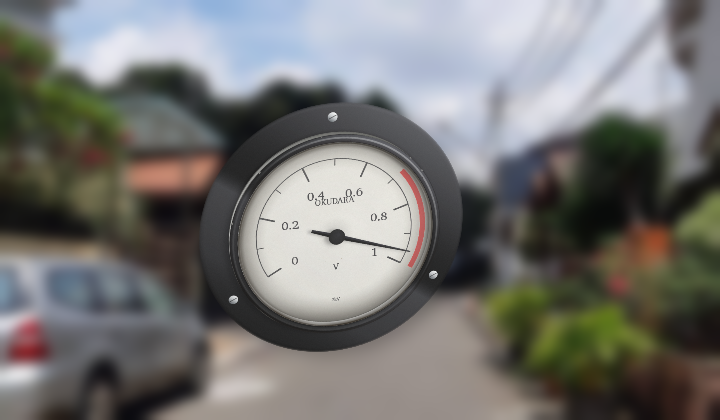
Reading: {"value": 0.95, "unit": "V"}
